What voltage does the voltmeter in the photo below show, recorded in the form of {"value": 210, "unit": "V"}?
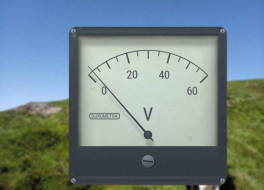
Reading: {"value": 2.5, "unit": "V"}
